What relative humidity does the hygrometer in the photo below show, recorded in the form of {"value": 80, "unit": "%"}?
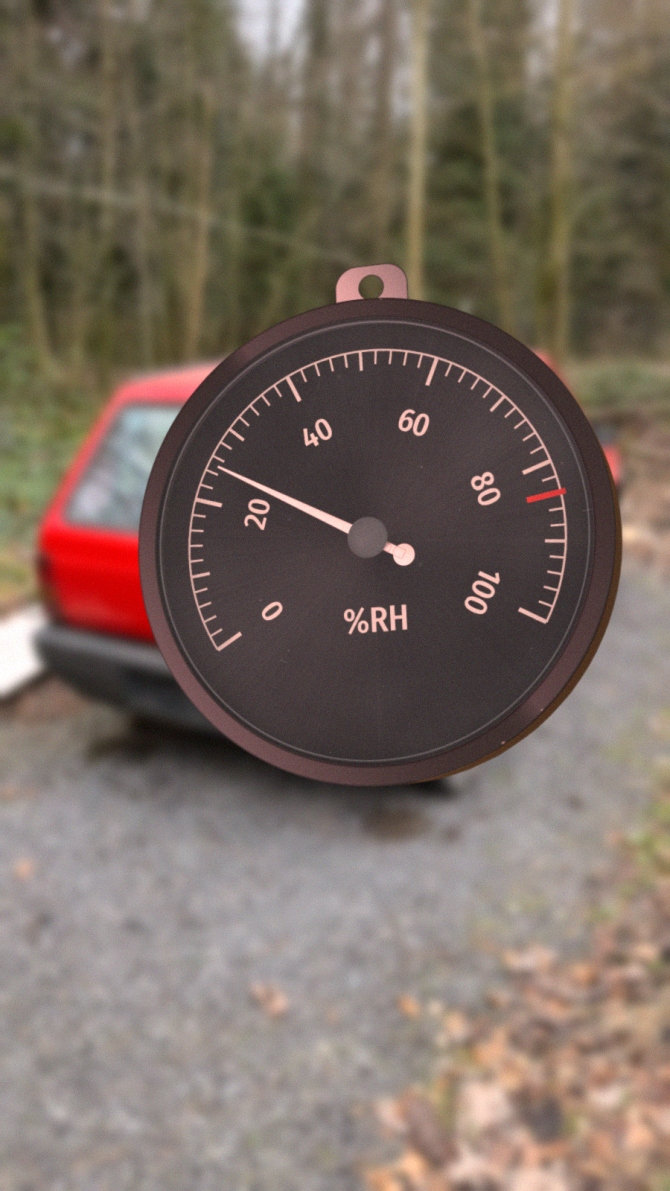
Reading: {"value": 25, "unit": "%"}
